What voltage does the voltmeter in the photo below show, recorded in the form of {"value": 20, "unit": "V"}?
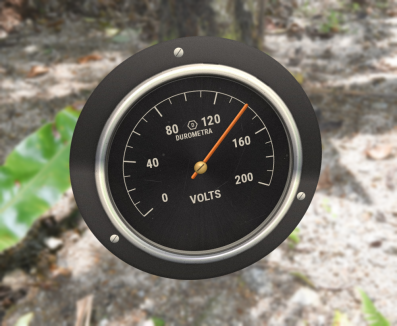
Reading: {"value": 140, "unit": "V"}
